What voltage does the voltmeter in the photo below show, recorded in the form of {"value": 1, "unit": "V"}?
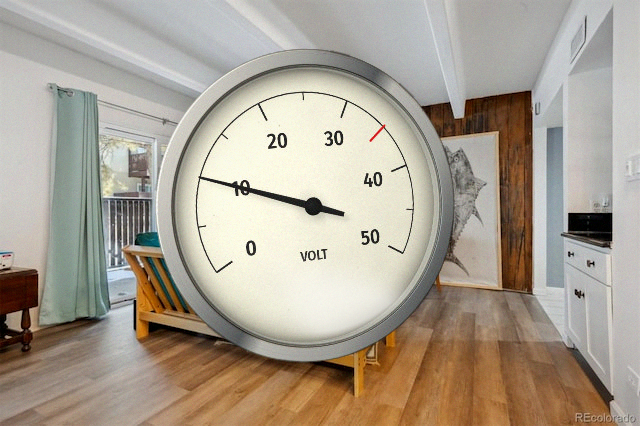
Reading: {"value": 10, "unit": "V"}
